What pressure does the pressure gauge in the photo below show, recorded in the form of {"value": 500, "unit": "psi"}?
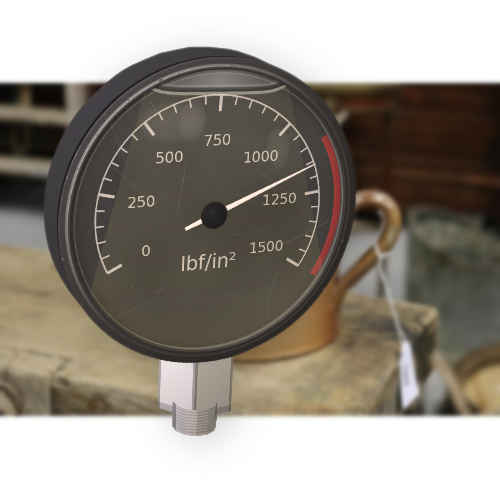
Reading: {"value": 1150, "unit": "psi"}
